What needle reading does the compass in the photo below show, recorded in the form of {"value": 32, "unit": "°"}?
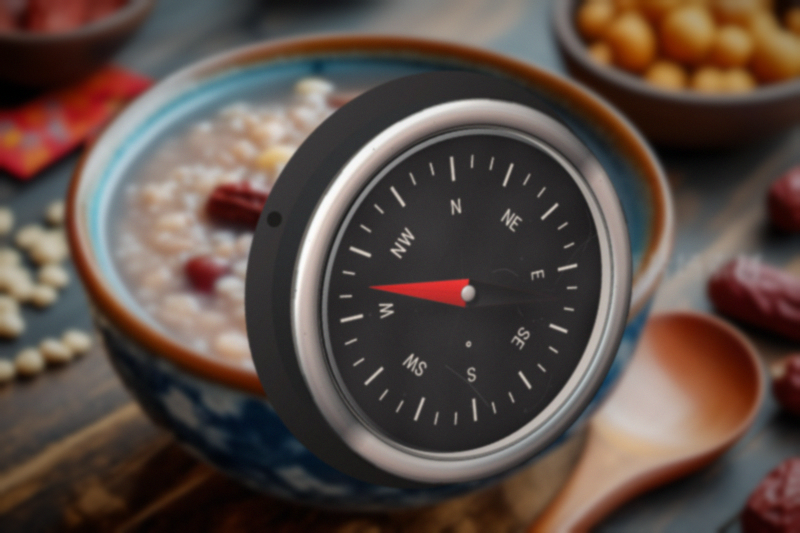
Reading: {"value": 285, "unit": "°"}
